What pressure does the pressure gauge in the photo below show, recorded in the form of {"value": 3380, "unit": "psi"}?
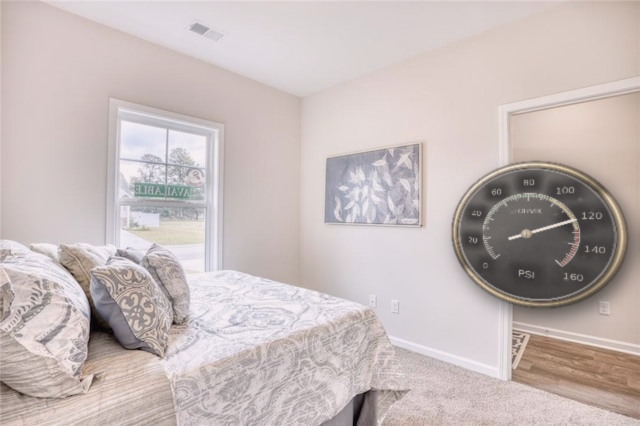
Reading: {"value": 120, "unit": "psi"}
